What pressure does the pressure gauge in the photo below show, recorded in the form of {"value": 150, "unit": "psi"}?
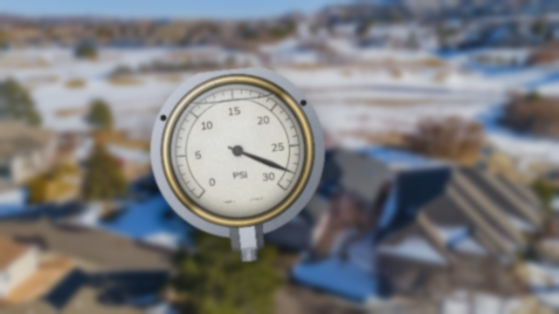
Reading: {"value": 28, "unit": "psi"}
